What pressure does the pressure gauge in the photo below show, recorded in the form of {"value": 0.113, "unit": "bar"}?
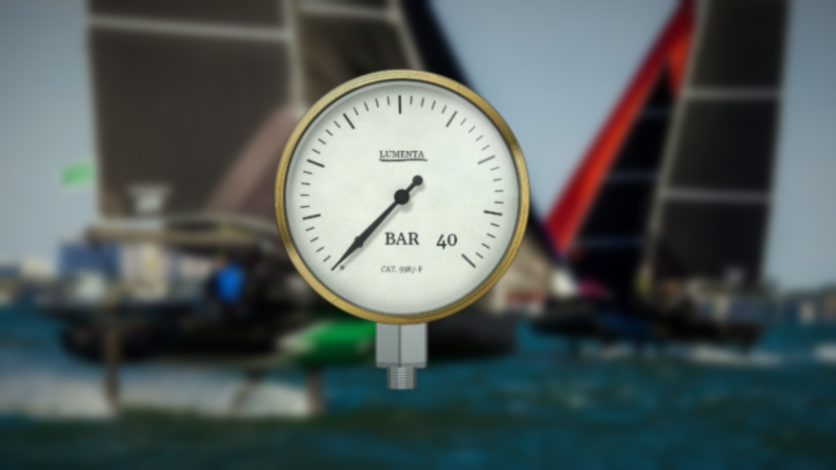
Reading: {"value": 0, "unit": "bar"}
